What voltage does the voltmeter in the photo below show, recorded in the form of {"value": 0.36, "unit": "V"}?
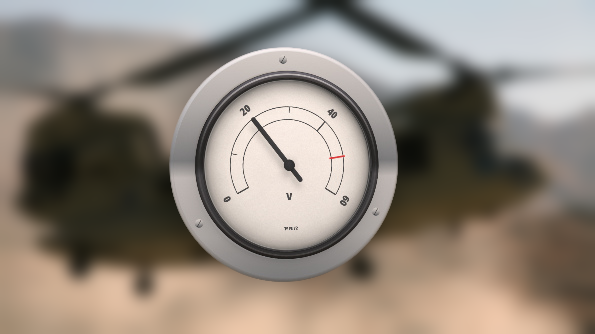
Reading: {"value": 20, "unit": "V"}
